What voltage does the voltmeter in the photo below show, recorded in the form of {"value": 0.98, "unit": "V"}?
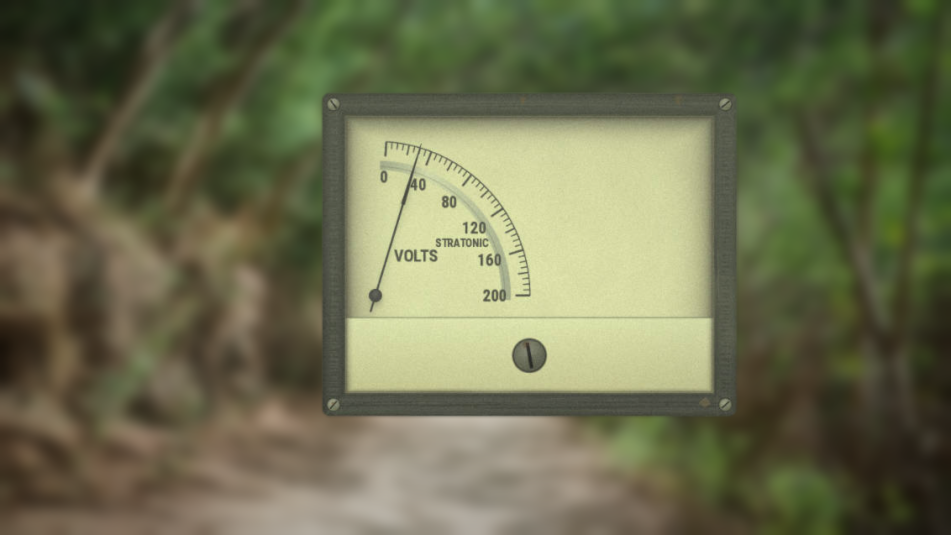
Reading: {"value": 30, "unit": "V"}
